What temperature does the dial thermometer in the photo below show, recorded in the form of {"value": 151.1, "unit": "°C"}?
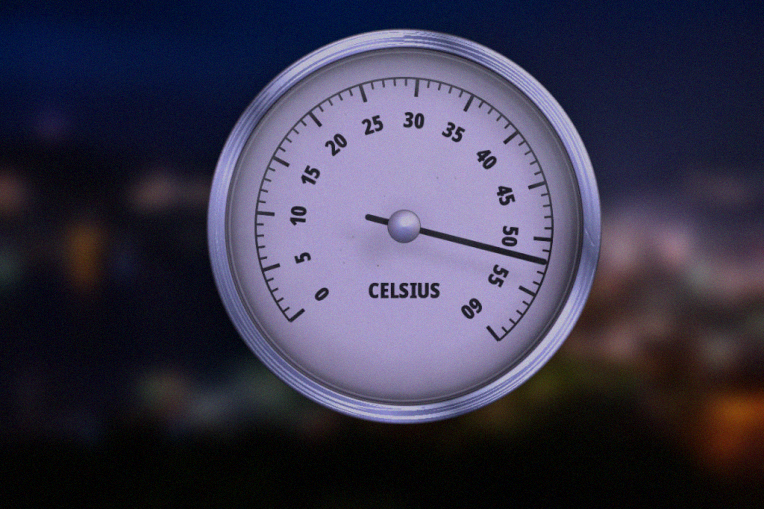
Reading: {"value": 52, "unit": "°C"}
